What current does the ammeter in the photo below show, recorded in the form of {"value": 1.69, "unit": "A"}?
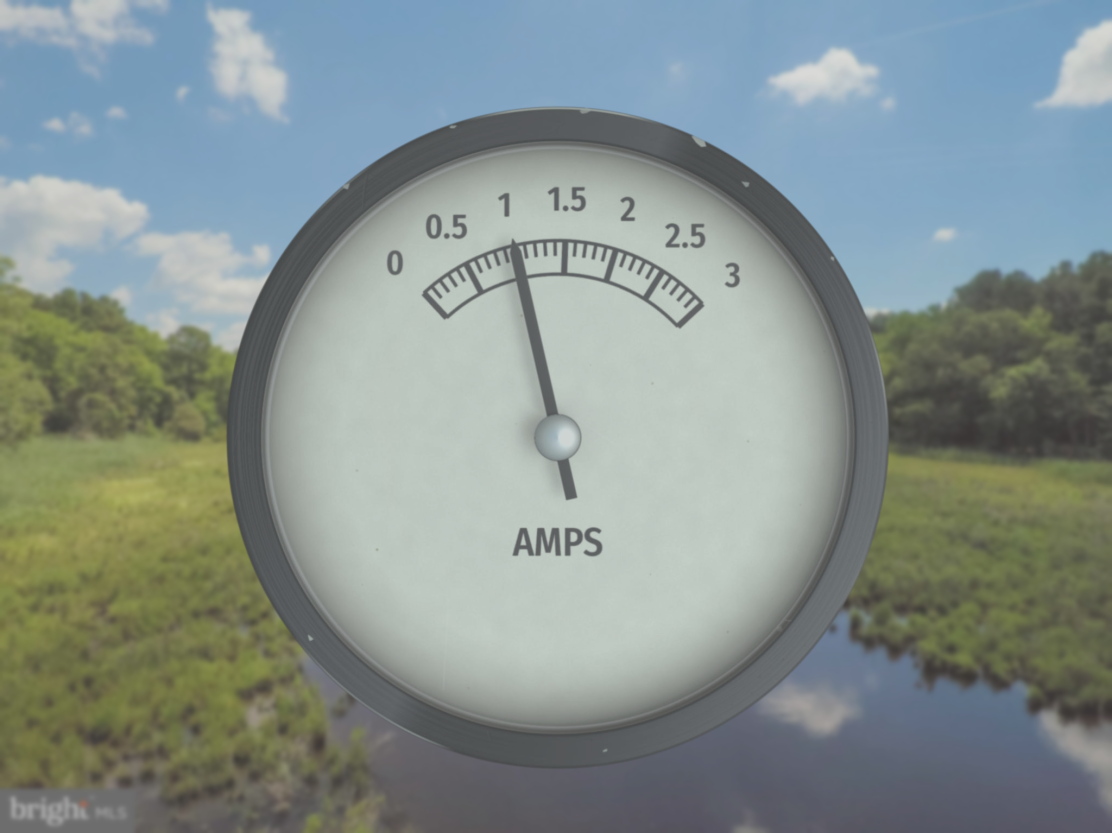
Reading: {"value": 1, "unit": "A"}
